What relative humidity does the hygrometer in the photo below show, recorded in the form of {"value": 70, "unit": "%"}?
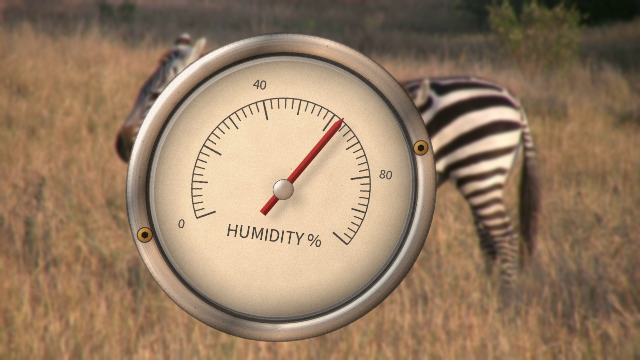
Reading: {"value": 62, "unit": "%"}
